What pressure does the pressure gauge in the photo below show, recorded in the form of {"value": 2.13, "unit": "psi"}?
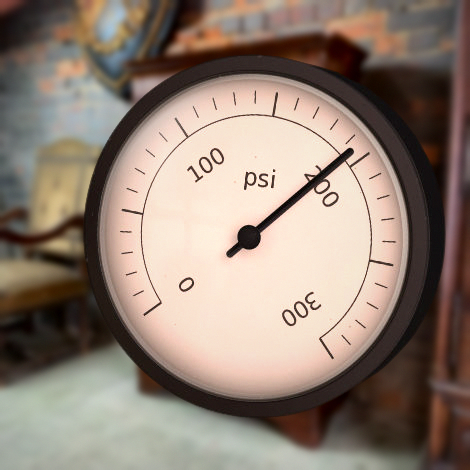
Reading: {"value": 195, "unit": "psi"}
